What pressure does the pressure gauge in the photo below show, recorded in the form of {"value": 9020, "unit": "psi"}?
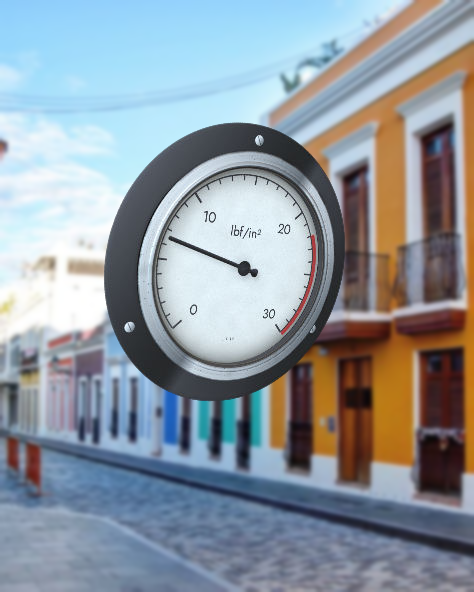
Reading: {"value": 6.5, "unit": "psi"}
